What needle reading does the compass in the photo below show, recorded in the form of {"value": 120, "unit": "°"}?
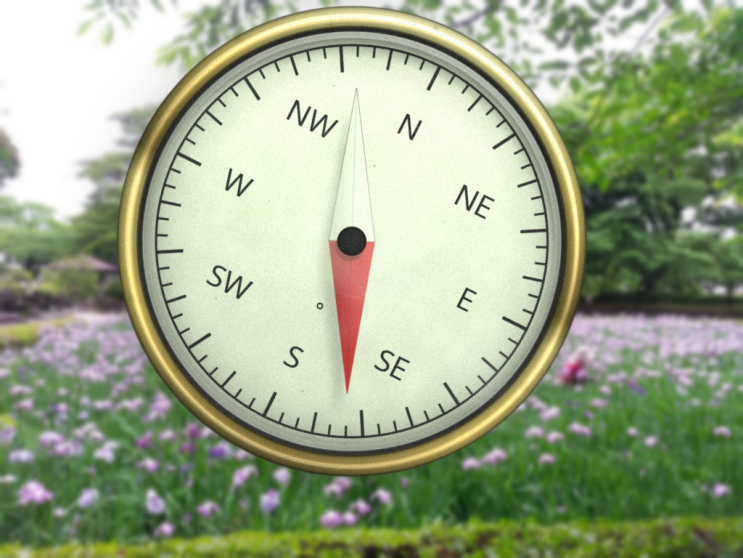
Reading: {"value": 155, "unit": "°"}
